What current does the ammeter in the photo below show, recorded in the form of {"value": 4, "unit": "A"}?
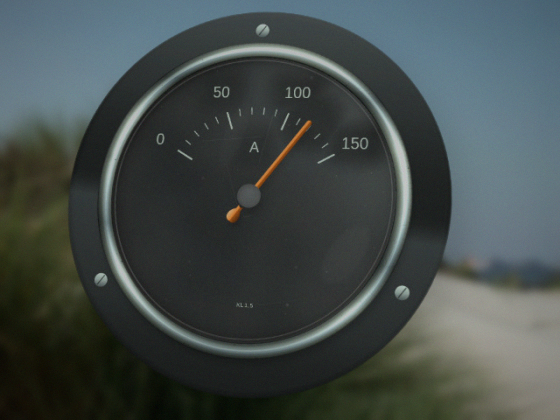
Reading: {"value": 120, "unit": "A"}
